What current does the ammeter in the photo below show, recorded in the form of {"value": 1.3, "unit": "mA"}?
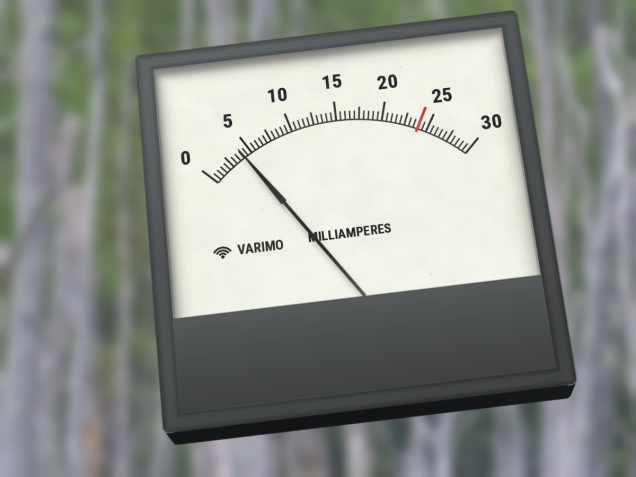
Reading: {"value": 4, "unit": "mA"}
